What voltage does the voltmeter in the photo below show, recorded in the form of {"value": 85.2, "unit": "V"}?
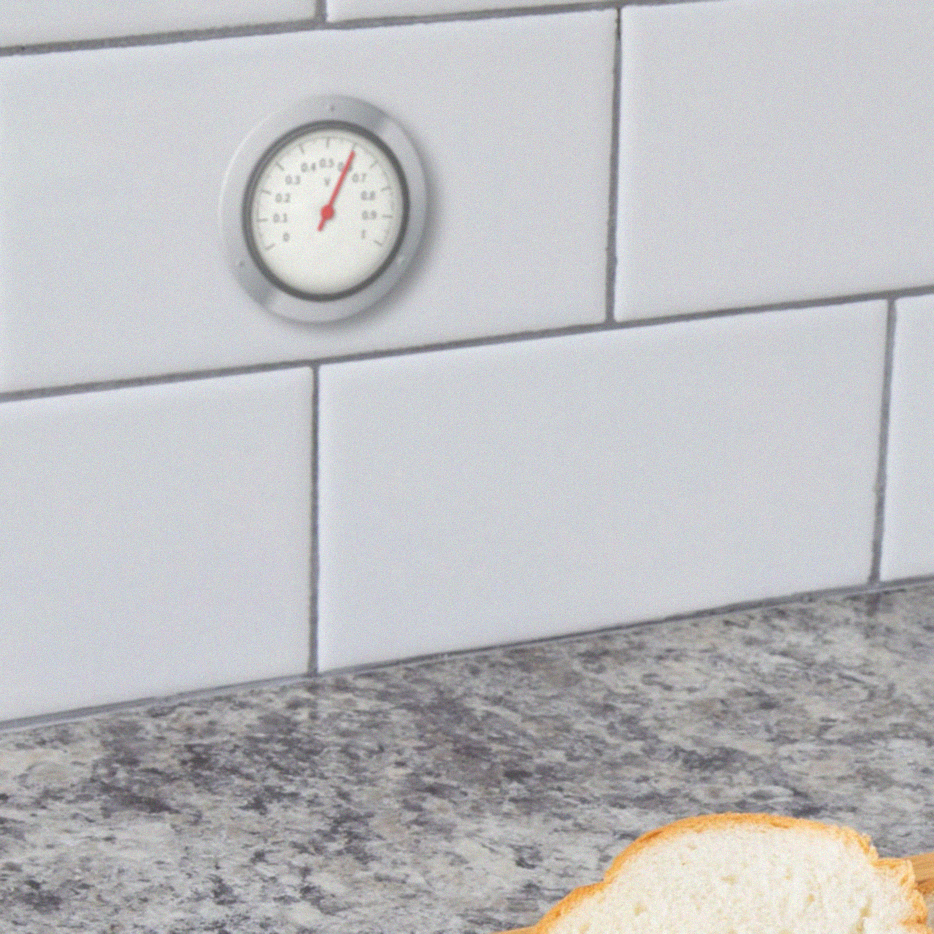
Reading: {"value": 0.6, "unit": "V"}
